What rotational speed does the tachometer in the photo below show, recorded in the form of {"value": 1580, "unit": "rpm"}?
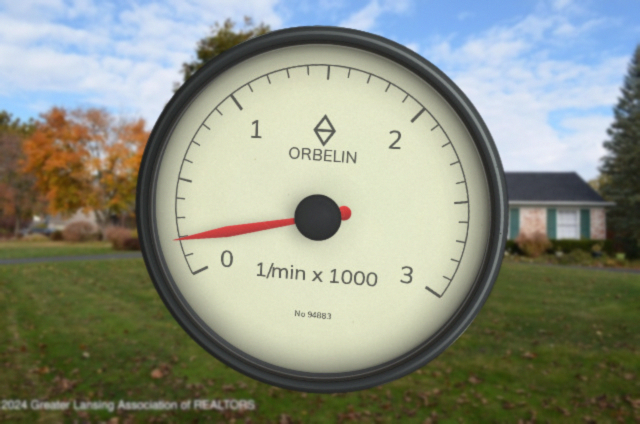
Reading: {"value": 200, "unit": "rpm"}
